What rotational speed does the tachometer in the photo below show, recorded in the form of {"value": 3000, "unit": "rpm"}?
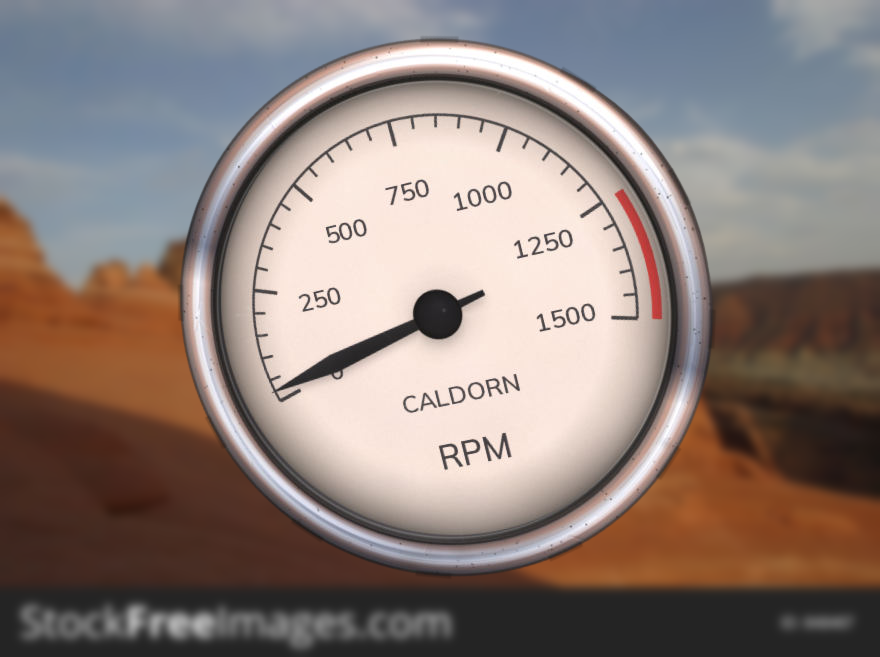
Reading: {"value": 25, "unit": "rpm"}
